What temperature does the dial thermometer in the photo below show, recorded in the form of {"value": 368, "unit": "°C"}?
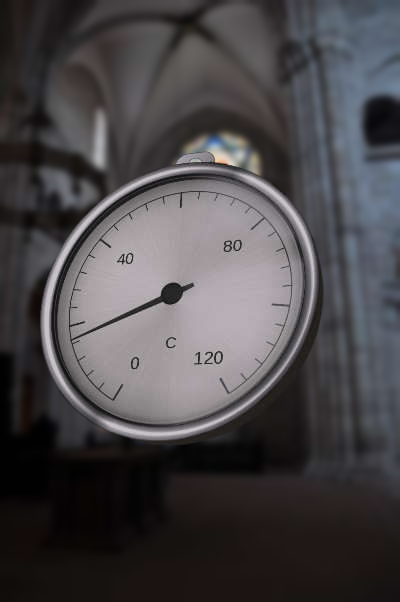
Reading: {"value": 16, "unit": "°C"}
